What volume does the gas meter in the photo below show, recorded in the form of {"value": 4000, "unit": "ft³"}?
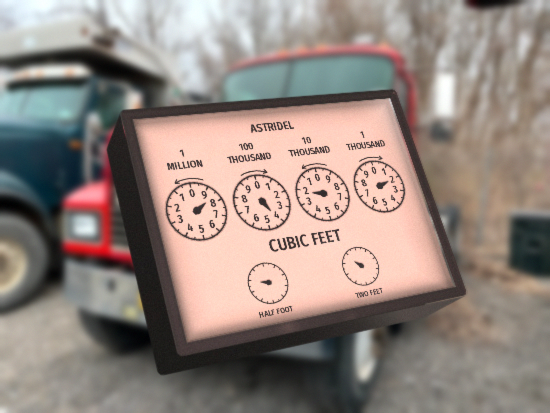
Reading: {"value": 842200, "unit": "ft³"}
